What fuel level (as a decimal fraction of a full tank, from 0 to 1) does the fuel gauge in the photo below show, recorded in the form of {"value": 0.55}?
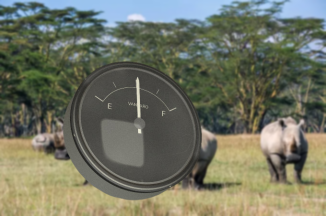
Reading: {"value": 0.5}
